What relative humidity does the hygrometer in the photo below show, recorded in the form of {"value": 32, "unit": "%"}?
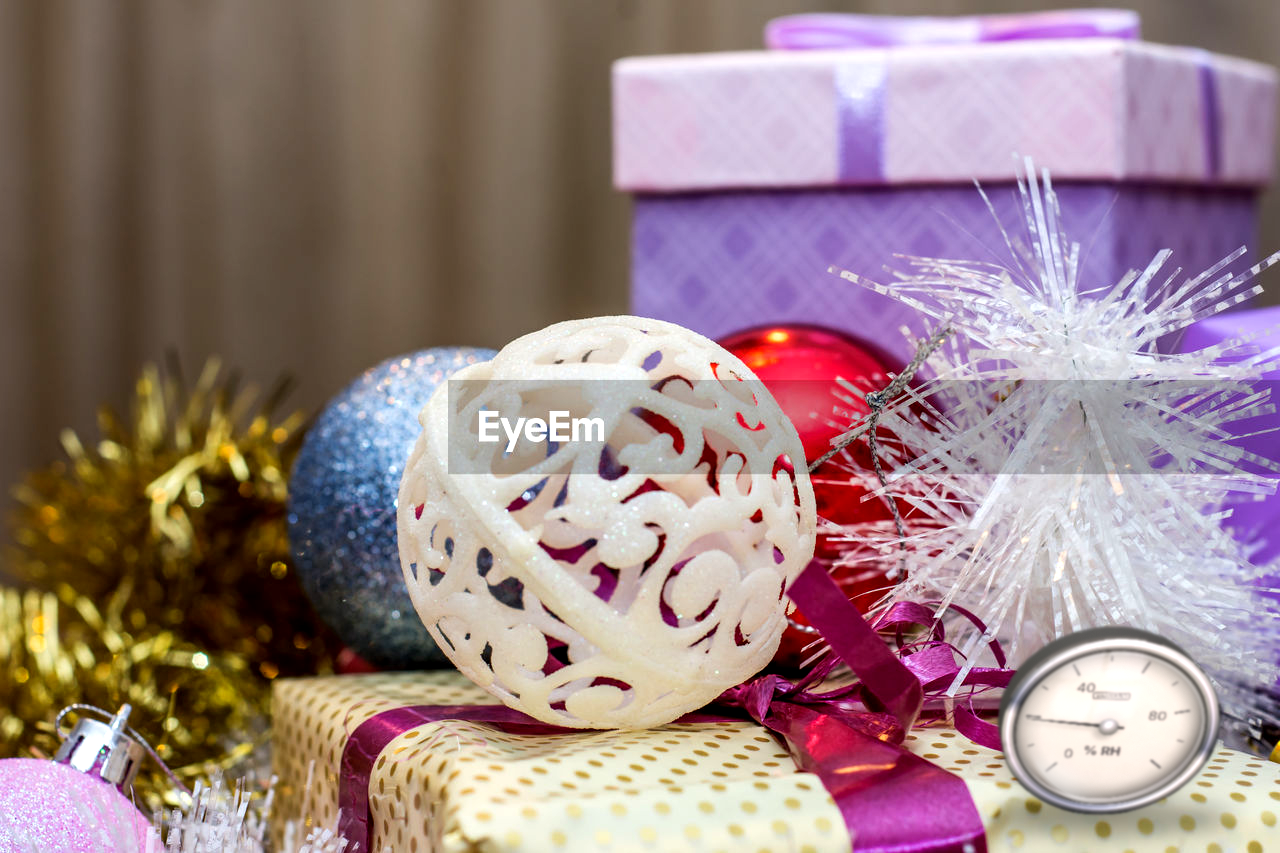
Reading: {"value": 20, "unit": "%"}
